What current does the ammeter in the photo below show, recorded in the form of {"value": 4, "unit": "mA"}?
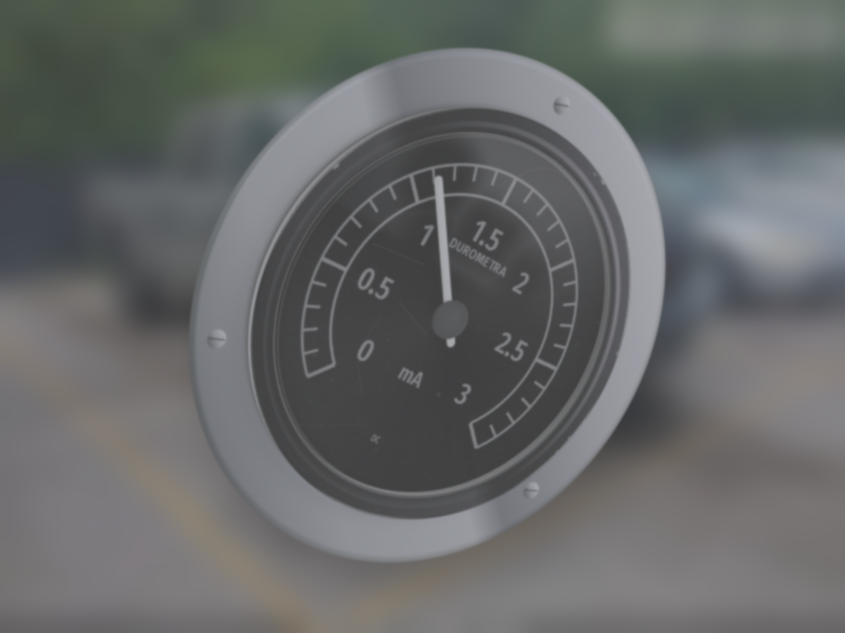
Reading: {"value": 1.1, "unit": "mA"}
